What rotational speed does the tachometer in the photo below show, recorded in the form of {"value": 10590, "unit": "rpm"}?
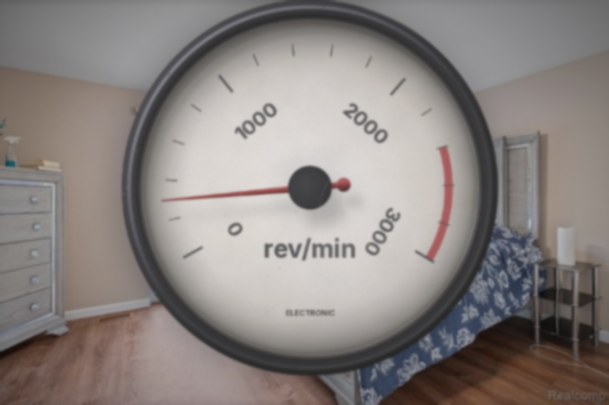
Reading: {"value": 300, "unit": "rpm"}
